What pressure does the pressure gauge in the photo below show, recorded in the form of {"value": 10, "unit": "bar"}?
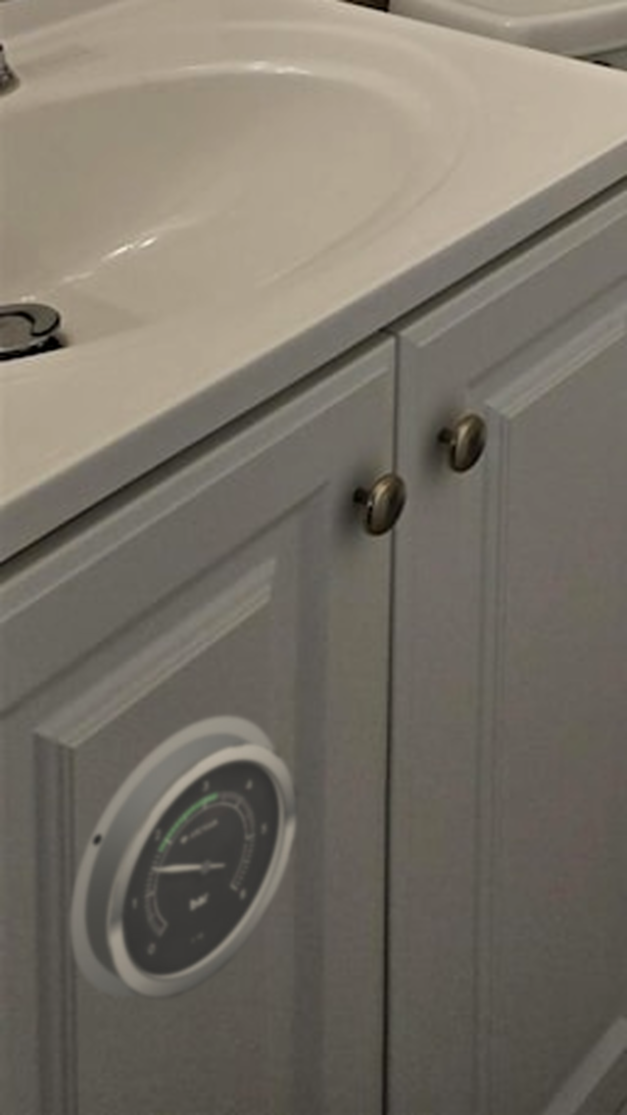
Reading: {"value": 1.5, "unit": "bar"}
